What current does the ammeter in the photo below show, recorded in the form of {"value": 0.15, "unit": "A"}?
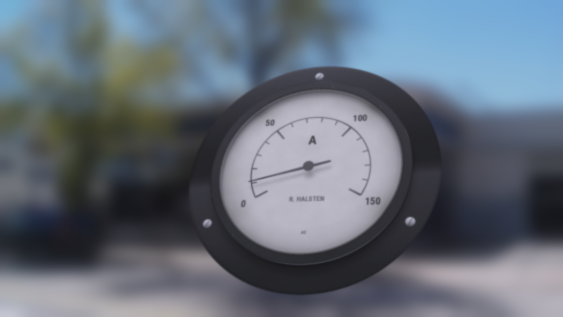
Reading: {"value": 10, "unit": "A"}
